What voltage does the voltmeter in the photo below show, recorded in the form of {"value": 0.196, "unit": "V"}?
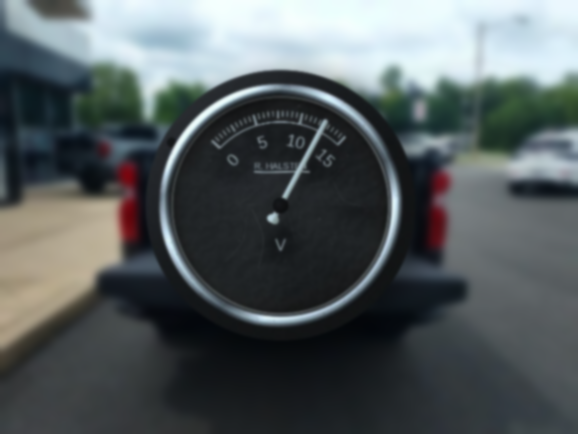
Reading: {"value": 12.5, "unit": "V"}
